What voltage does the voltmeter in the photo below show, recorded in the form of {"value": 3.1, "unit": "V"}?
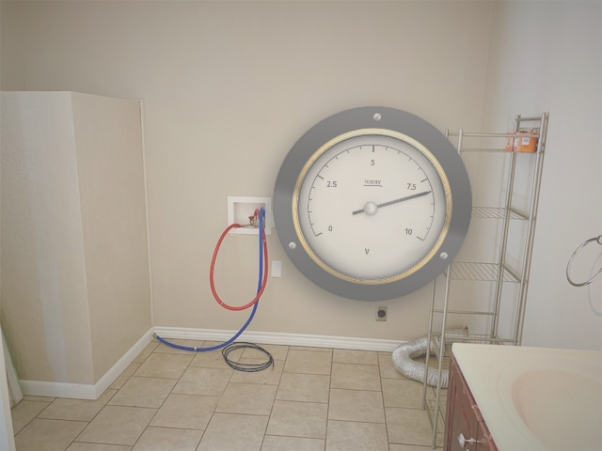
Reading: {"value": 8, "unit": "V"}
